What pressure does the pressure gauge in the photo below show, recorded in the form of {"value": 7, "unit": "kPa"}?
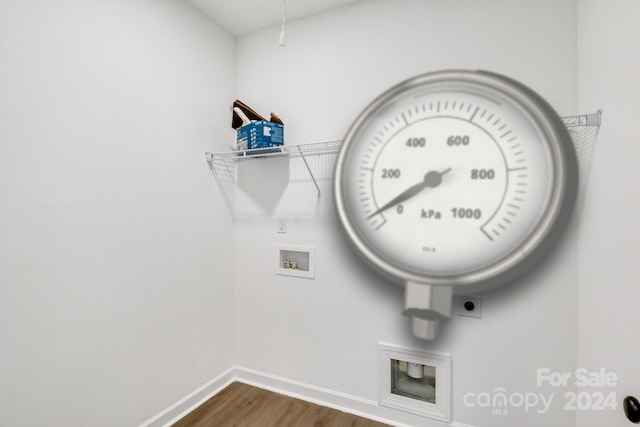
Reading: {"value": 40, "unit": "kPa"}
